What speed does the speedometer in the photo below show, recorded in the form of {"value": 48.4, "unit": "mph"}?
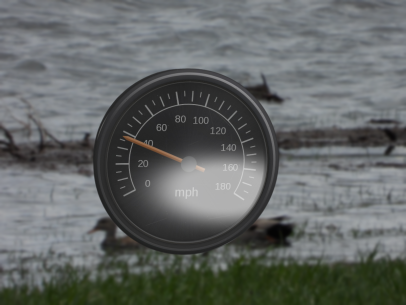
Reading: {"value": 37.5, "unit": "mph"}
